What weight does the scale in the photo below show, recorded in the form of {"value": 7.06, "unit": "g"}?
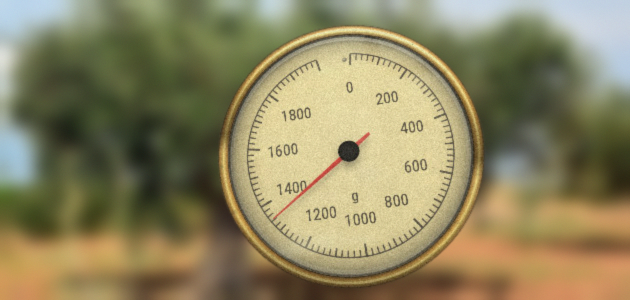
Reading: {"value": 1340, "unit": "g"}
